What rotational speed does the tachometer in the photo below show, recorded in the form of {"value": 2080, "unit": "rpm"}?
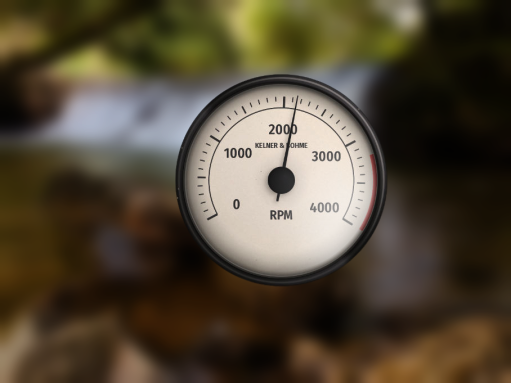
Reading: {"value": 2150, "unit": "rpm"}
